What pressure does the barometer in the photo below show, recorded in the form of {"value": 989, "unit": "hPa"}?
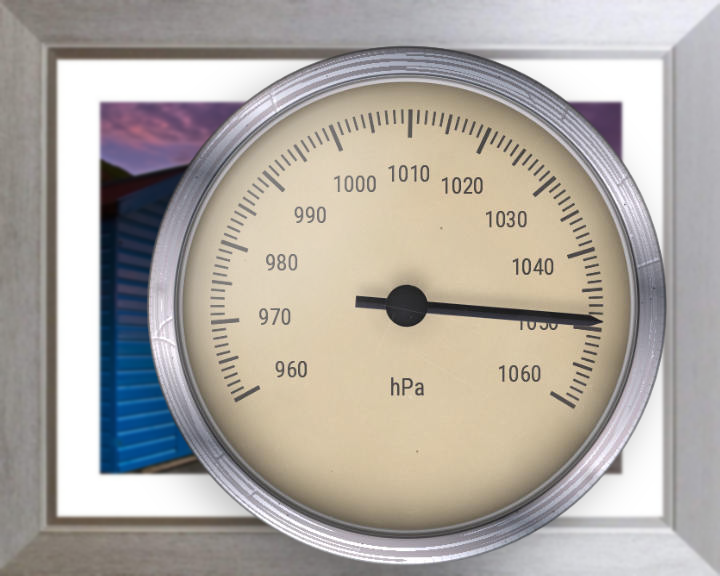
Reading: {"value": 1049, "unit": "hPa"}
